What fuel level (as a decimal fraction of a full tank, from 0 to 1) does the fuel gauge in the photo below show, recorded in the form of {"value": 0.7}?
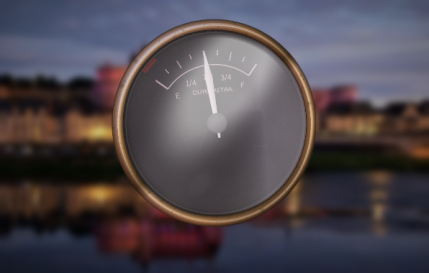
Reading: {"value": 0.5}
